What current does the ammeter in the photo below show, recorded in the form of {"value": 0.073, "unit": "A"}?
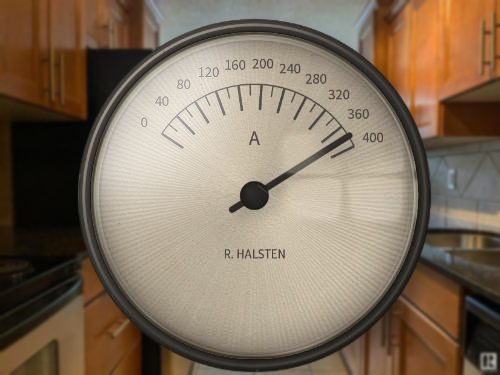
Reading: {"value": 380, "unit": "A"}
